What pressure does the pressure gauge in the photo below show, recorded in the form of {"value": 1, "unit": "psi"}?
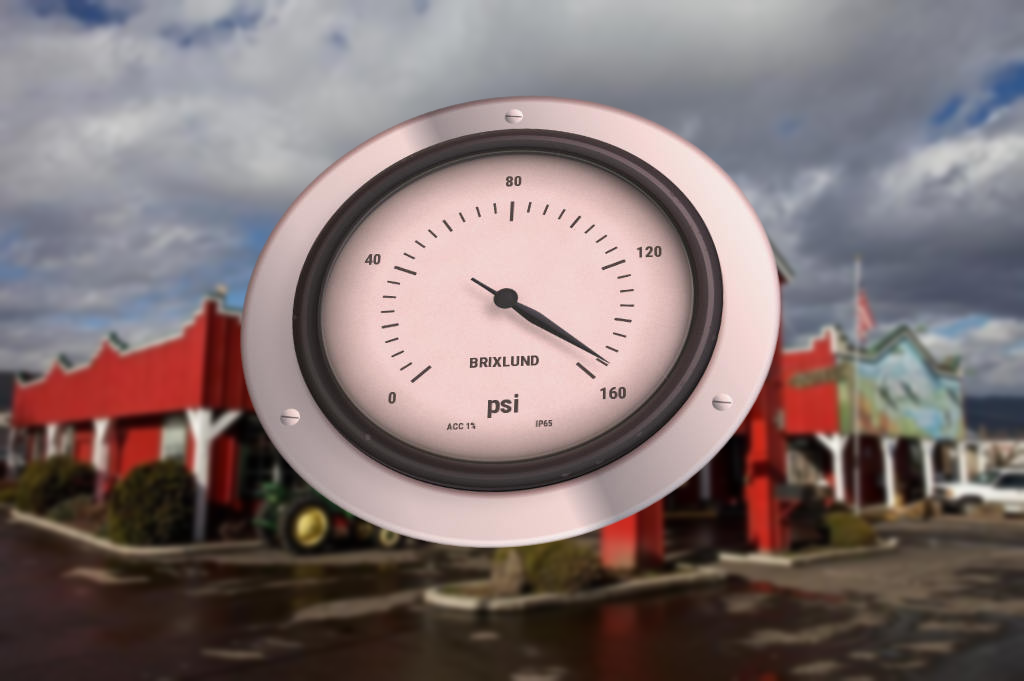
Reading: {"value": 155, "unit": "psi"}
